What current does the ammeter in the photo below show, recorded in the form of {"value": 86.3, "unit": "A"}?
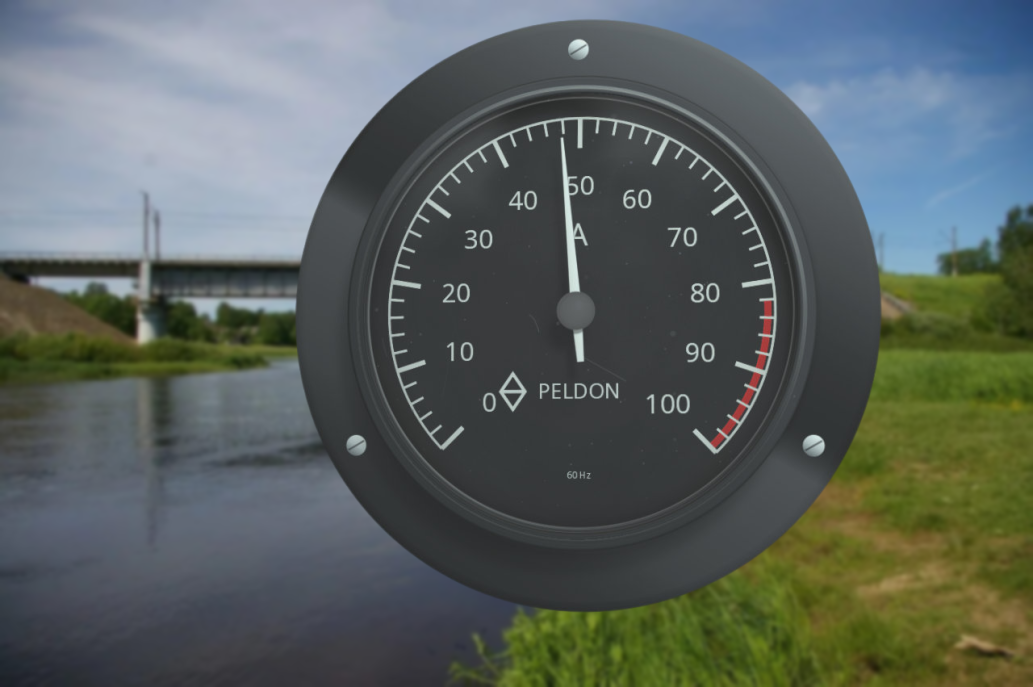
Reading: {"value": 48, "unit": "A"}
